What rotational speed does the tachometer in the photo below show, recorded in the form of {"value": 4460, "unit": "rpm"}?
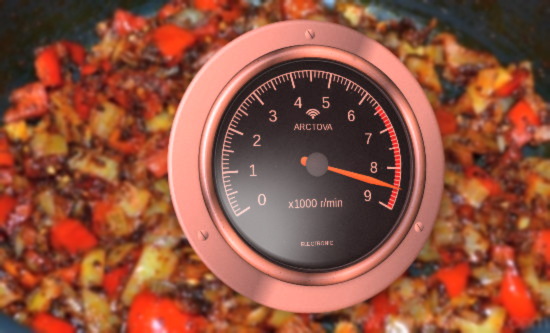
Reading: {"value": 8500, "unit": "rpm"}
